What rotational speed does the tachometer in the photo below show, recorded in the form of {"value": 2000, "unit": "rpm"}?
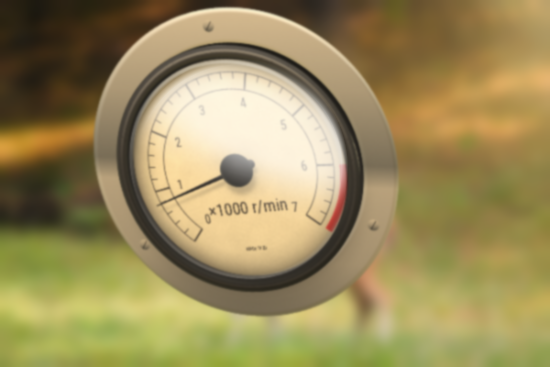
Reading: {"value": 800, "unit": "rpm"}
